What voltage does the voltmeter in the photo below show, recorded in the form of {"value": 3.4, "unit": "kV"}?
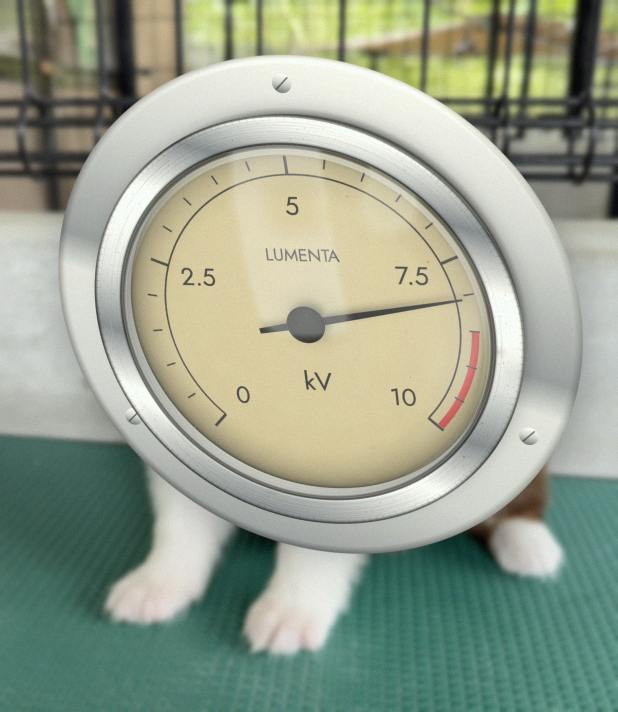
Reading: {"value": 8, "unit": "kV"}
